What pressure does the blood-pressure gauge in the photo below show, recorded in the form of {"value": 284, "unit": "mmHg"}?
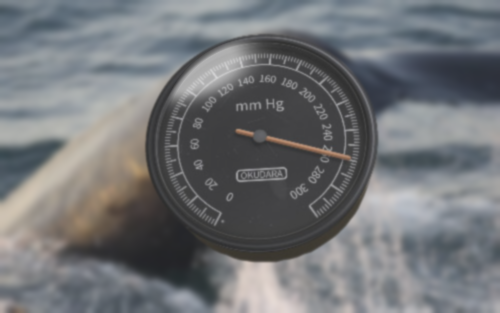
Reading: {"value": 260, "unit": "mmHg"}
